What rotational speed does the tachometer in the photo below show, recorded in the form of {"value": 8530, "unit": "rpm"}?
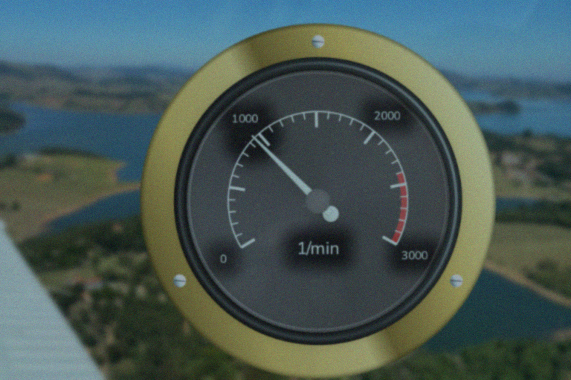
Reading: {"value": 950, "unit": "rpm"}
